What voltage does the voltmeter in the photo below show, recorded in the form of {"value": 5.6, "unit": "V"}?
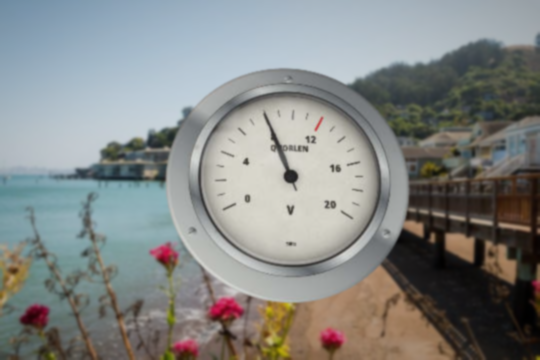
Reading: {"value": 8, "unit": "V"}
